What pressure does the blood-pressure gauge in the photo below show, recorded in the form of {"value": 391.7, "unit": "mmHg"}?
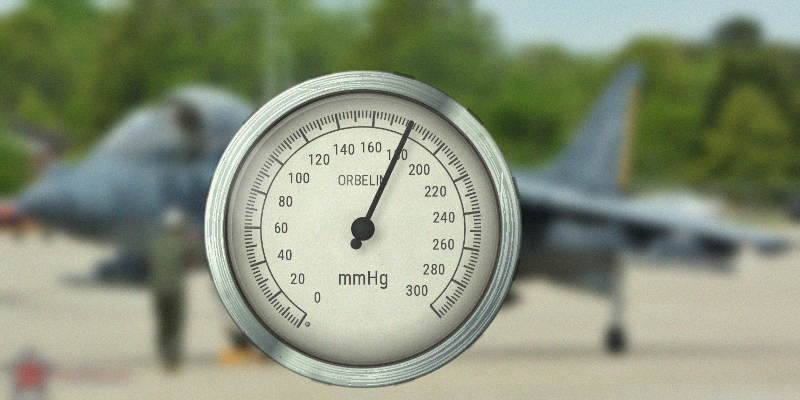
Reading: {"value": 180, "unit": "mmHg"}
